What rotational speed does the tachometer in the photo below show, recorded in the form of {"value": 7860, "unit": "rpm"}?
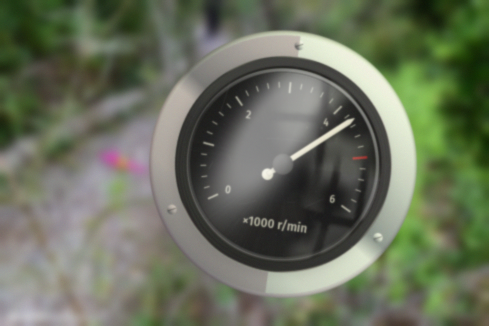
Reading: {"value": 4300, "unit": "rpm"}
